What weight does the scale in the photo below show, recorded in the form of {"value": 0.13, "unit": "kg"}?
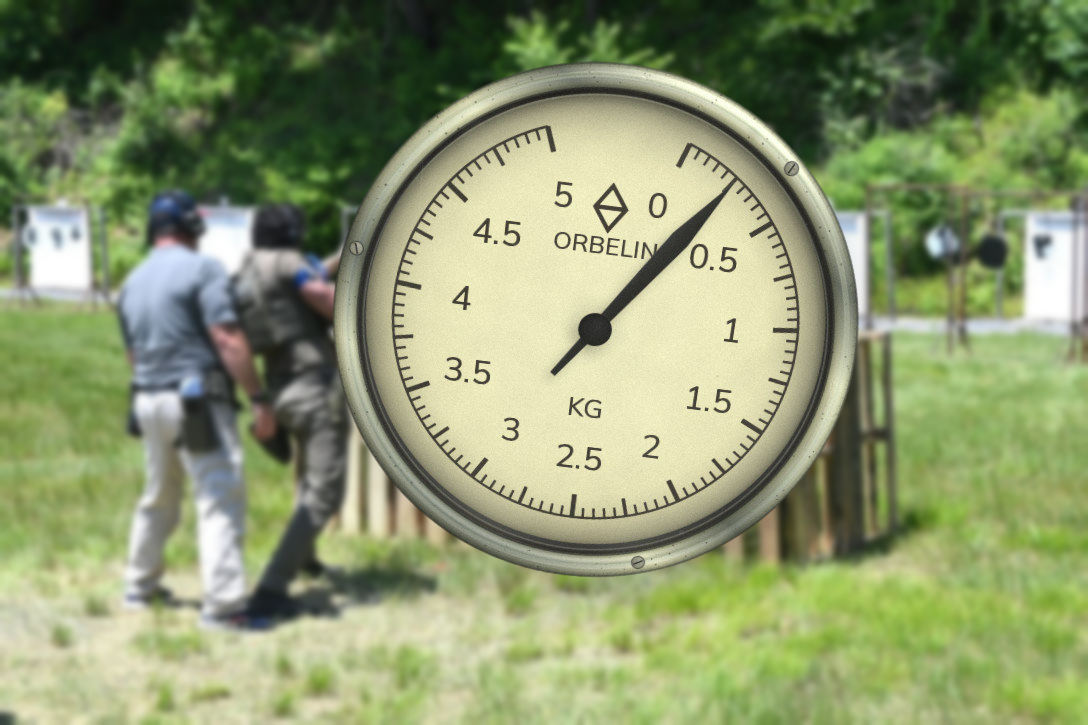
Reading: {"value": 0.25, "unit": "kg"}
